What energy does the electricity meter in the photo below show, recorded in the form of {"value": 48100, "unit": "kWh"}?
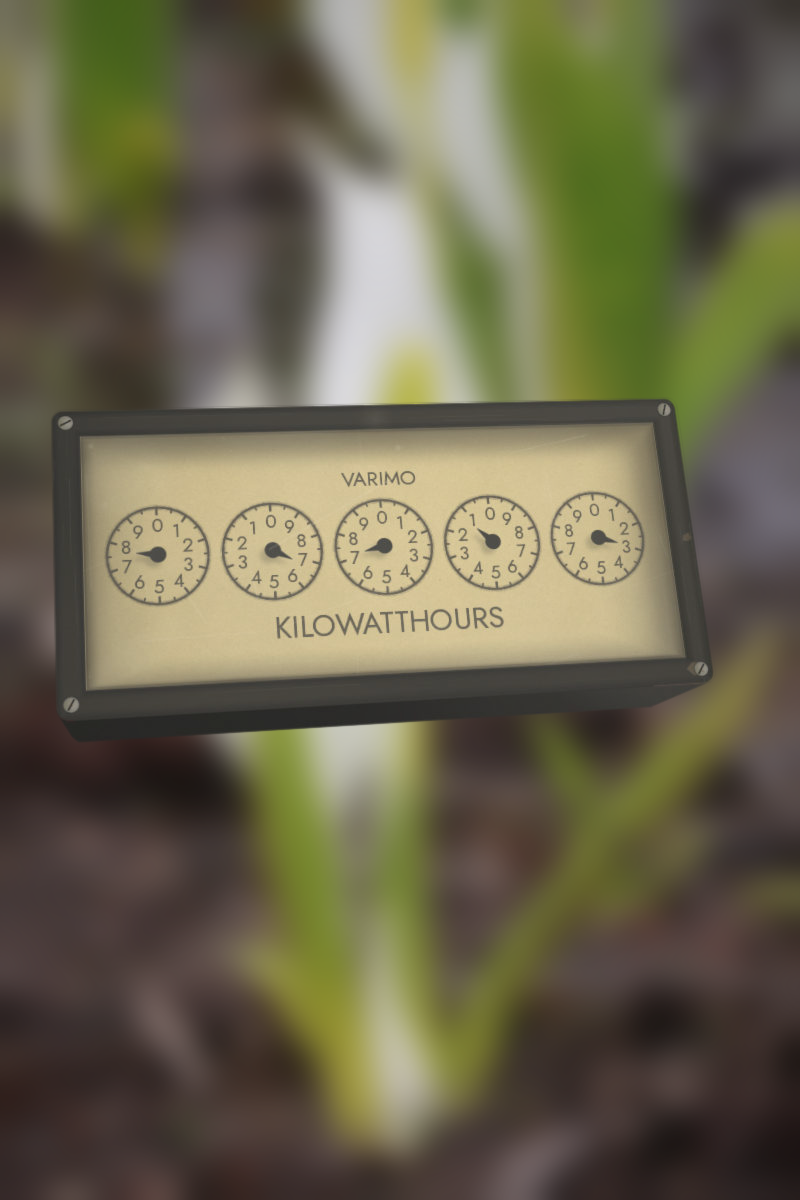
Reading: {"value": 76713, "unit": "kWh"}
